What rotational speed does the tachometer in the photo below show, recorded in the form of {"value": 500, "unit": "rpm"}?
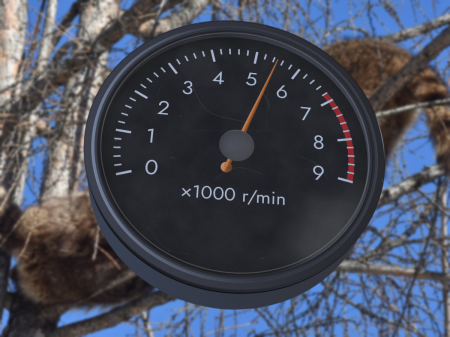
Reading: {"value": 5500, "unit": "rpm"}
